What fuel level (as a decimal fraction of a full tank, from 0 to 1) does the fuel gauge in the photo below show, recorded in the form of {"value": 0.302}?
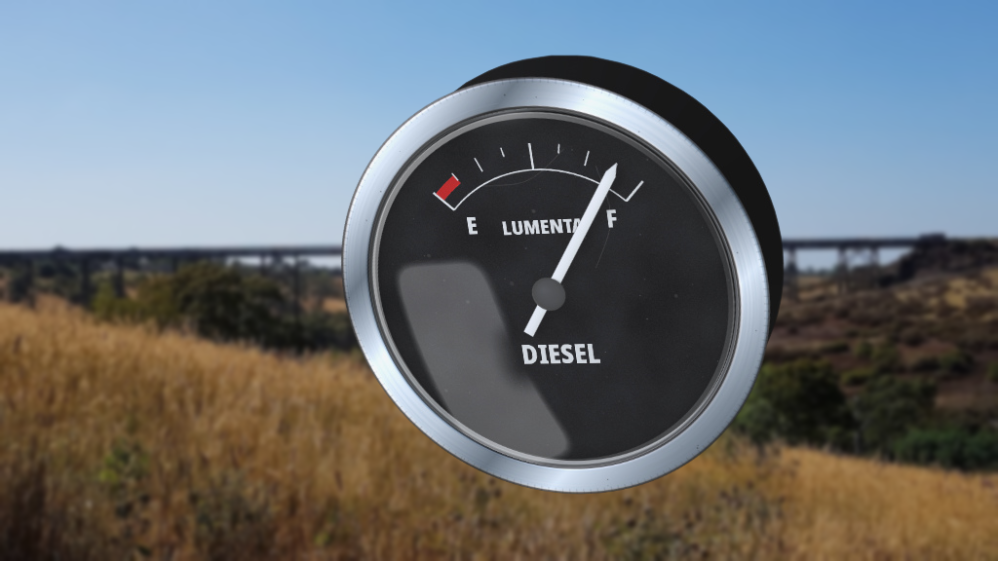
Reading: {"value": 0.875}
